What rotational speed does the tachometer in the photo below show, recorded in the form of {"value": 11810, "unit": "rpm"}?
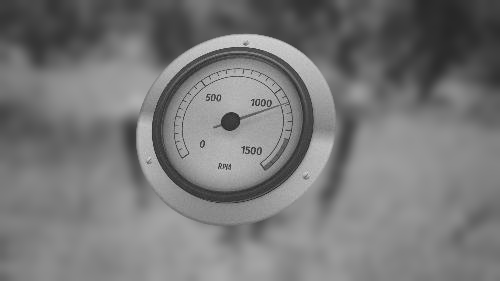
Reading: {"value": 1100, "unit": "rpm"}
